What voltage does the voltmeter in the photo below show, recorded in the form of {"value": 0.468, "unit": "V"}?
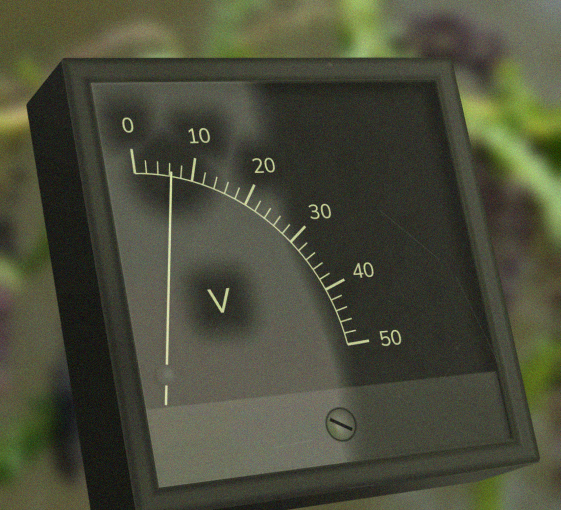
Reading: {"value": 6, "unit": "V"}
